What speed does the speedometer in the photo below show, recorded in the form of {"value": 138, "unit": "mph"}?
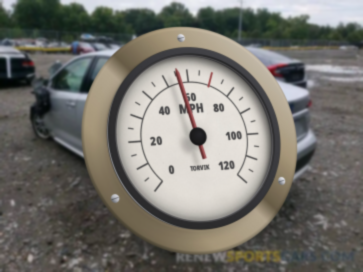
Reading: {"value": 55, "unit": "mph"}
